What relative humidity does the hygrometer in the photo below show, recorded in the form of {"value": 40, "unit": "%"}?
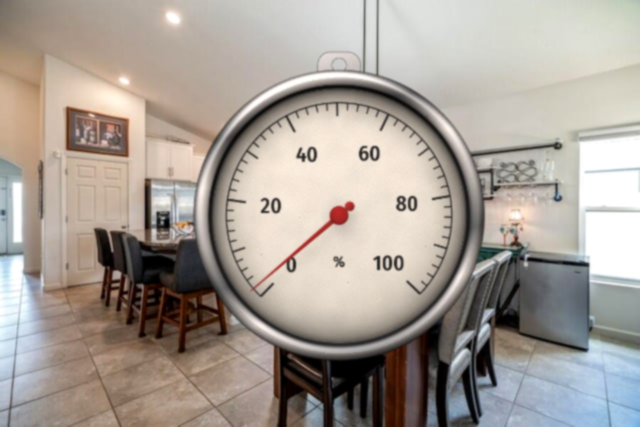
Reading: {"value": 2, "unit": "%"}
